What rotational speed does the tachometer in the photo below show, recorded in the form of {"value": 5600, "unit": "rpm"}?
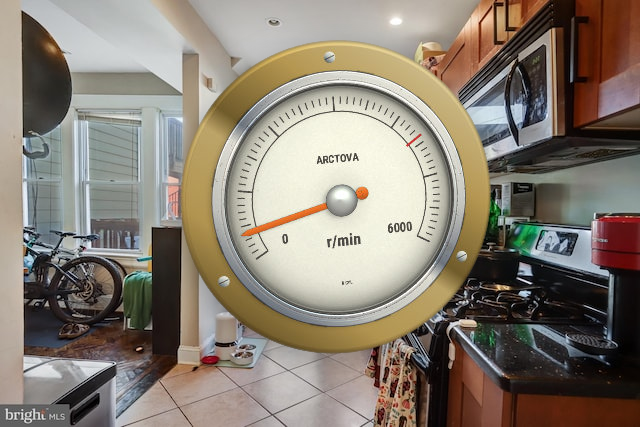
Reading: {"value": 400, "unit": "rpm"}
